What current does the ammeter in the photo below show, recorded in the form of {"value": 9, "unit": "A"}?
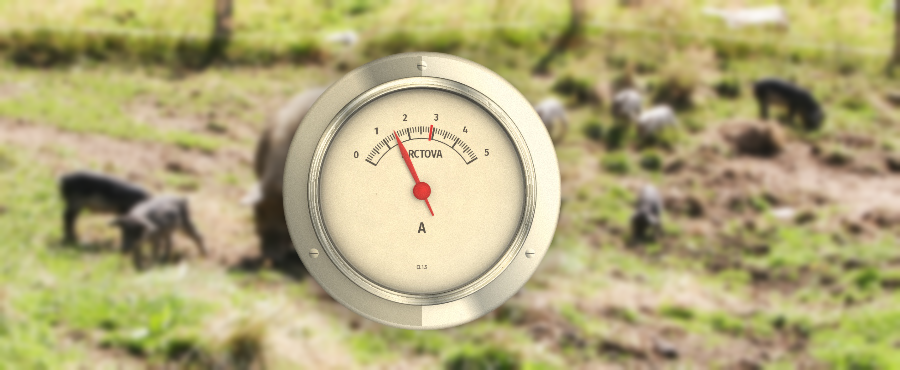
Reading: {"value": 1.5, "unit": "A"}
